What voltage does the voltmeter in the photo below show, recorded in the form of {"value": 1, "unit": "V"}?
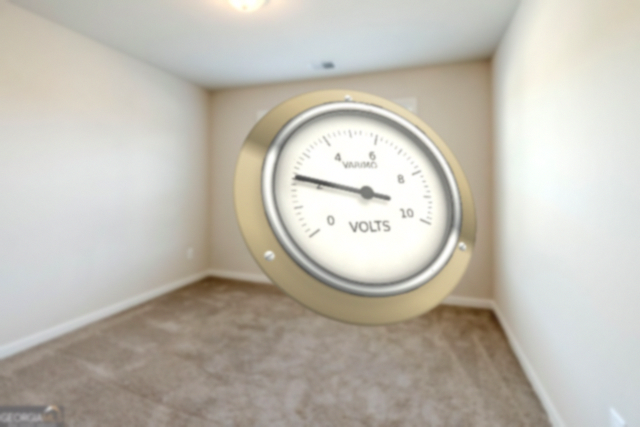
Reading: {"value": 2, "unit": "V"}
